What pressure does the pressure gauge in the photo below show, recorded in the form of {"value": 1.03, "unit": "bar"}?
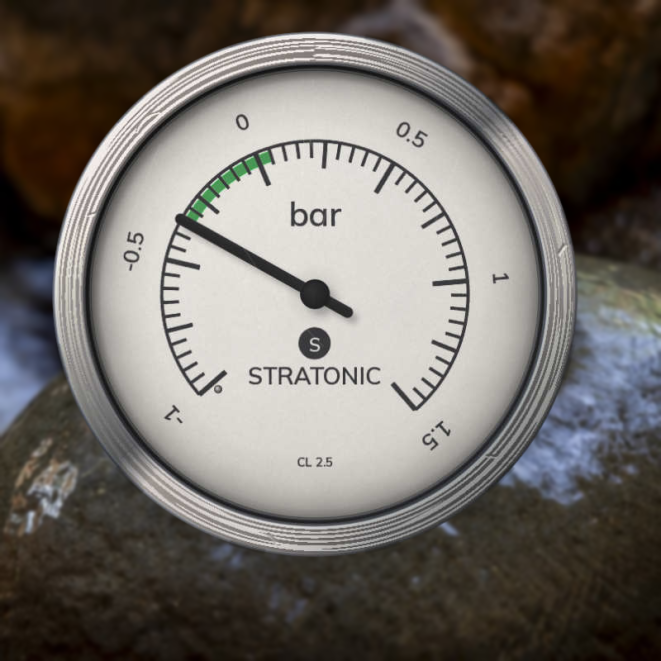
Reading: {"value": -0.35, "unit": "bar"}
